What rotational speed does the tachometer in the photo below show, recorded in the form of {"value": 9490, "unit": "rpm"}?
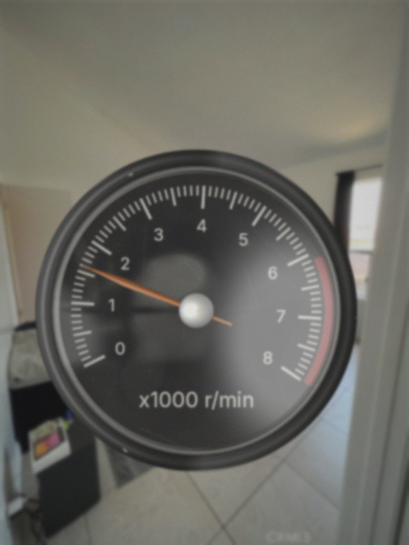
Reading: {"value": 1600, "unit": "rpm"}
